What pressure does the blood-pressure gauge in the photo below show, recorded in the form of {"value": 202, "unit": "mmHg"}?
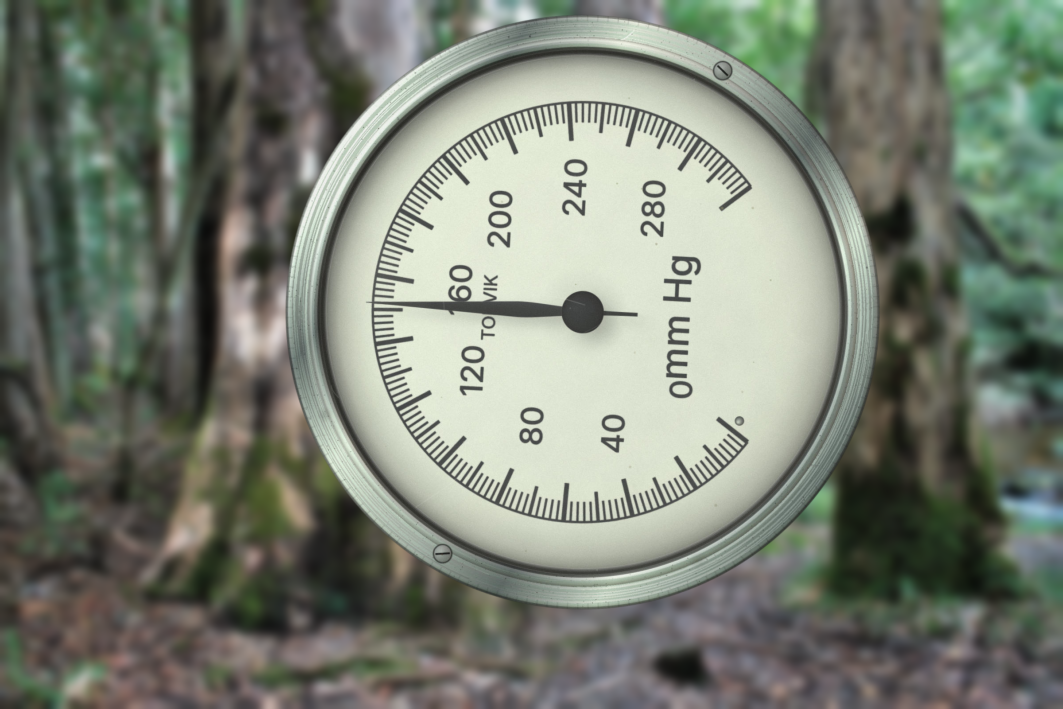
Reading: {"value": 152, "unit": "mmHg"}
